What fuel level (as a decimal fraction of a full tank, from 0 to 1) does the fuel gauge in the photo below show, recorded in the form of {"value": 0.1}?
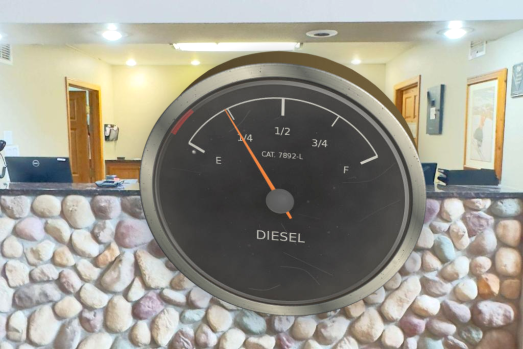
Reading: {"value": 0.25}
